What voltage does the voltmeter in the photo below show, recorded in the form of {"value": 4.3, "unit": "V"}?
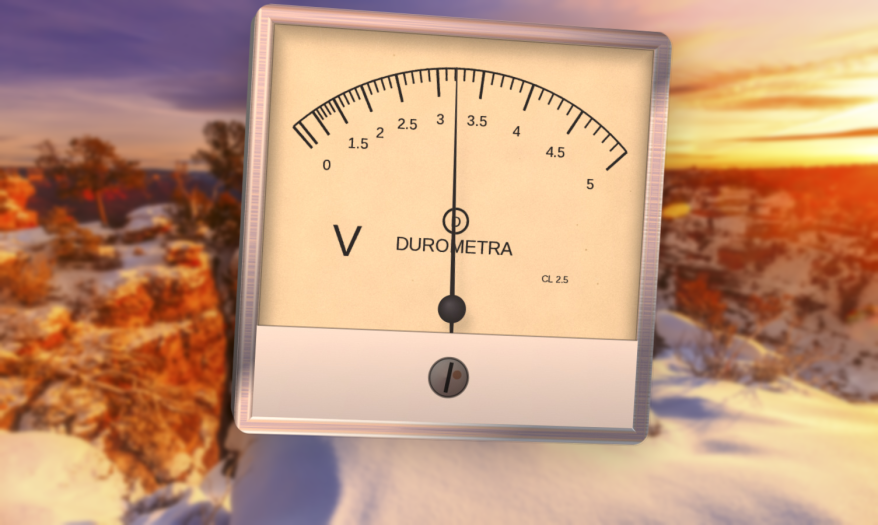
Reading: {"value": 3.2, "unit": "V"}
